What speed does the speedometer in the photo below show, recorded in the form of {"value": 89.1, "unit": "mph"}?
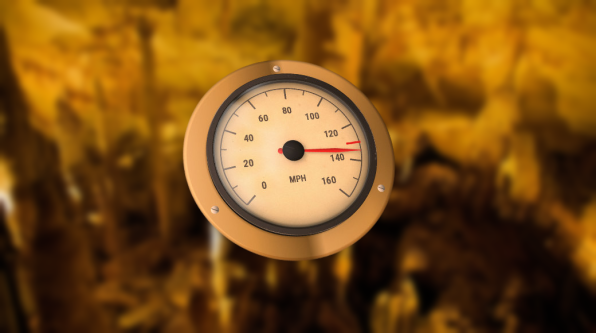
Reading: {"value": 135, "unit": "mph"}
